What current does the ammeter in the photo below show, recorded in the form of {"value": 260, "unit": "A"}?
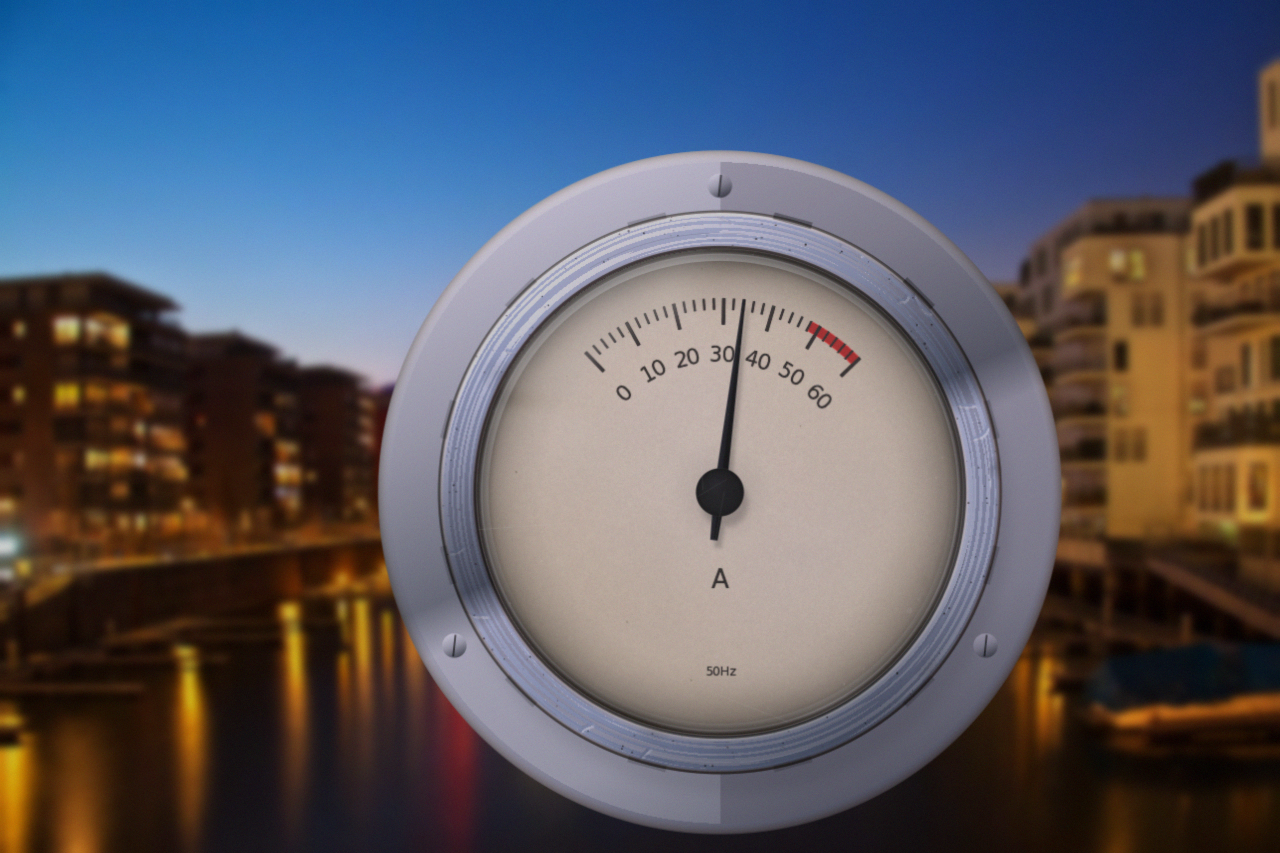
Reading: {"value": 34, "unit": "A"}
